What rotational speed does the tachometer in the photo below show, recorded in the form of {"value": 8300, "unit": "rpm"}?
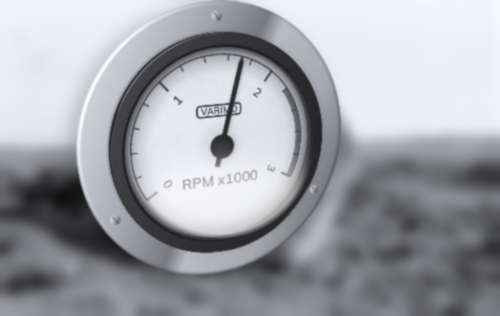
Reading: {"value": 1700, "unit": "rpm"}
